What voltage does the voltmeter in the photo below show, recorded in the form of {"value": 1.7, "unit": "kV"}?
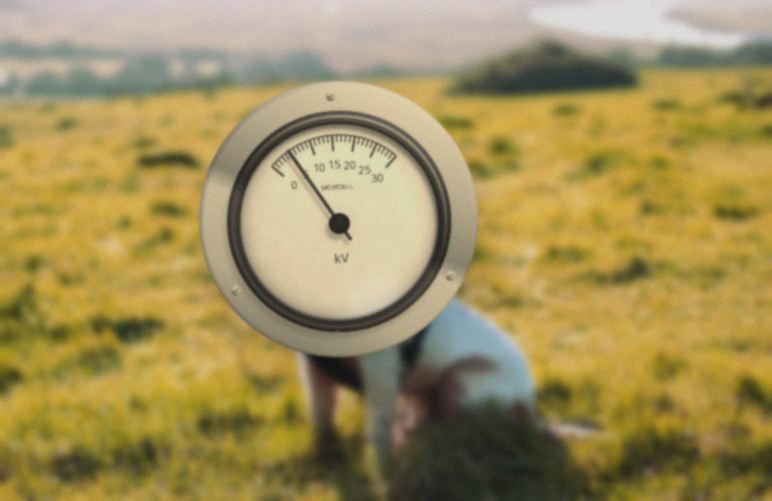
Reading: {"value": 5, "unit": "kV"}
